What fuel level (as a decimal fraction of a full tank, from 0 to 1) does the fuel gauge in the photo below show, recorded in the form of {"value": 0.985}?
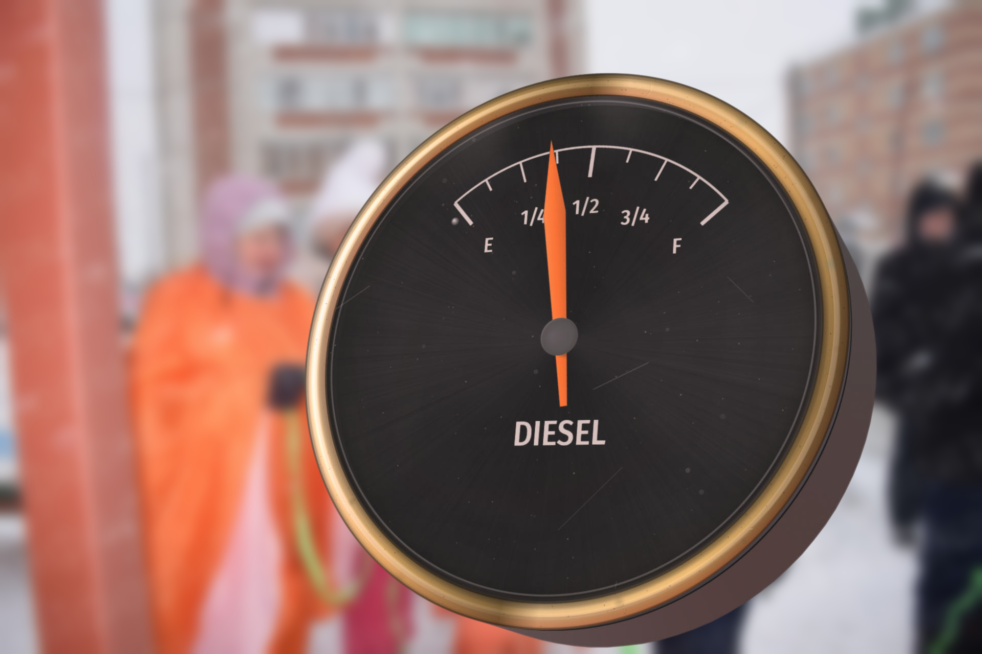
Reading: {"value": 0.375}
